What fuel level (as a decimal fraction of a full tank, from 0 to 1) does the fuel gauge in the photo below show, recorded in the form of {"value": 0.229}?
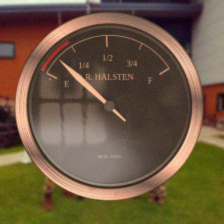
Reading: {"value": 0.125}
